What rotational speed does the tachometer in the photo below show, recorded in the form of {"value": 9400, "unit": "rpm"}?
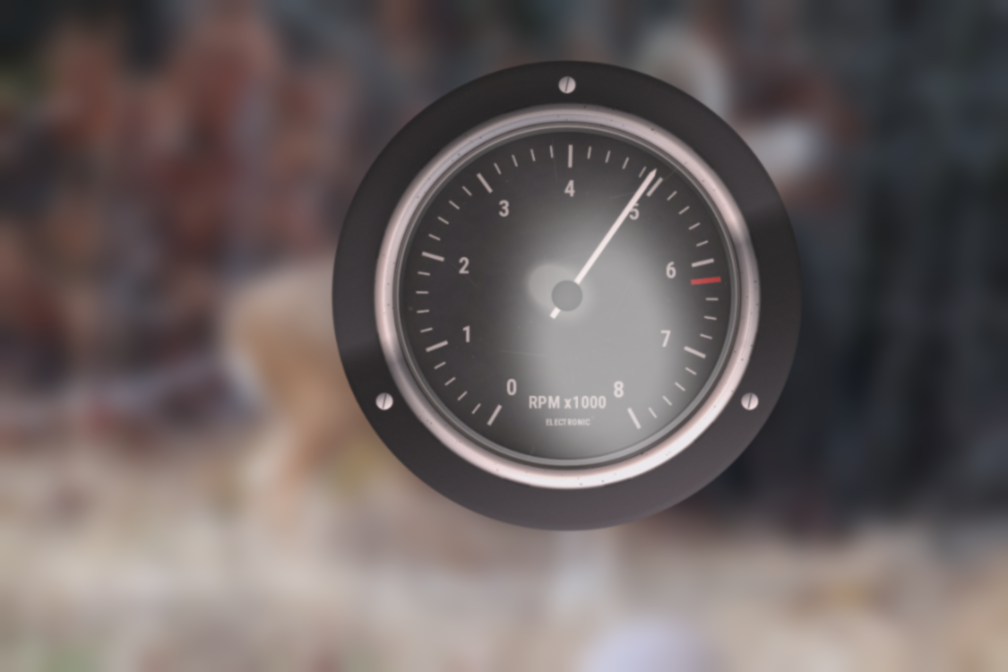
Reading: {"value": 4900, "unit": "rpm"}
